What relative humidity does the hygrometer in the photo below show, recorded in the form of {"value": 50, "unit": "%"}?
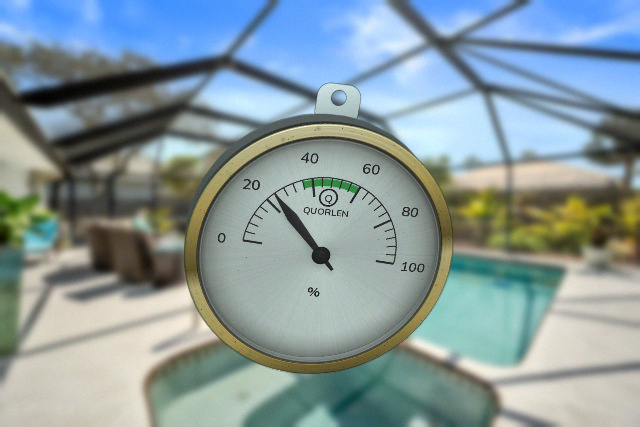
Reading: {"value": 24, "unit": "%"}
